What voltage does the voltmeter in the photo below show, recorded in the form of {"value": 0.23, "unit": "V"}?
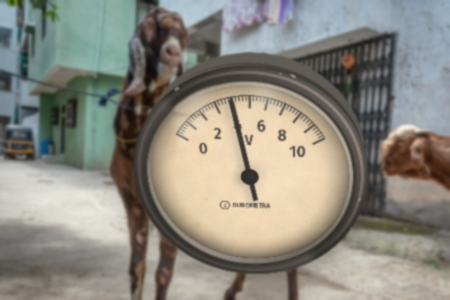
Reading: {"value": 4, "unit": "V"}
